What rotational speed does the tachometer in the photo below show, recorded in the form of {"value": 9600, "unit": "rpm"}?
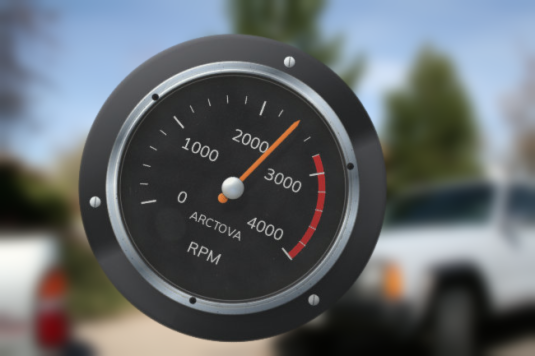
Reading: {"value": 2400, "unit": "rpm"}
